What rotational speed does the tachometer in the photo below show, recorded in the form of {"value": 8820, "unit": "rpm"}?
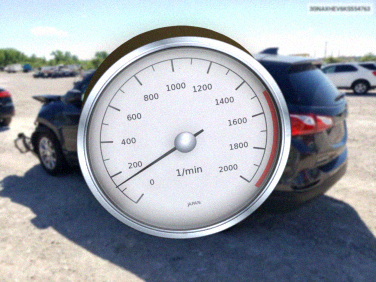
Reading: {"value": 150, "unit": "rpm"}
